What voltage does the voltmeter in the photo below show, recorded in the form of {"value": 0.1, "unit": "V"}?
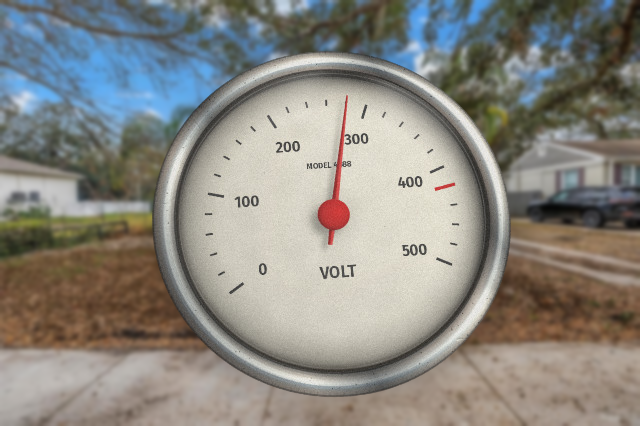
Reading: {"value": 280, "unit": "V"}
